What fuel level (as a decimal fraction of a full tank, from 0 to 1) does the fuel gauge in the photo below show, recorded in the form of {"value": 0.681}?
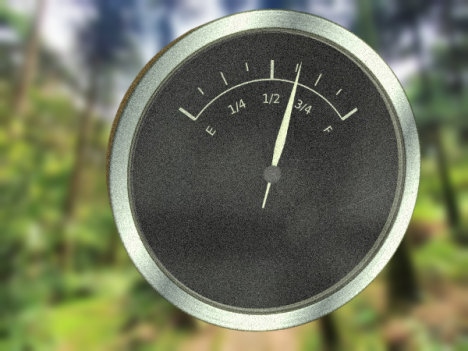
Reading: {"value": 0.625}
